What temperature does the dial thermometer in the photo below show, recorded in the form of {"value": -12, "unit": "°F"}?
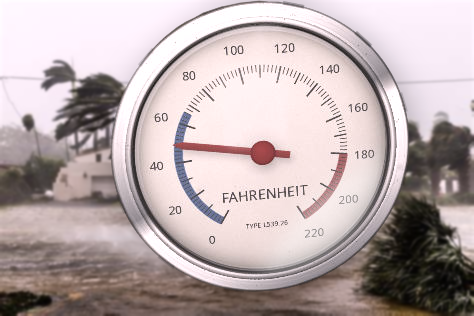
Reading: {"value": 50, "unit": "°F"}
